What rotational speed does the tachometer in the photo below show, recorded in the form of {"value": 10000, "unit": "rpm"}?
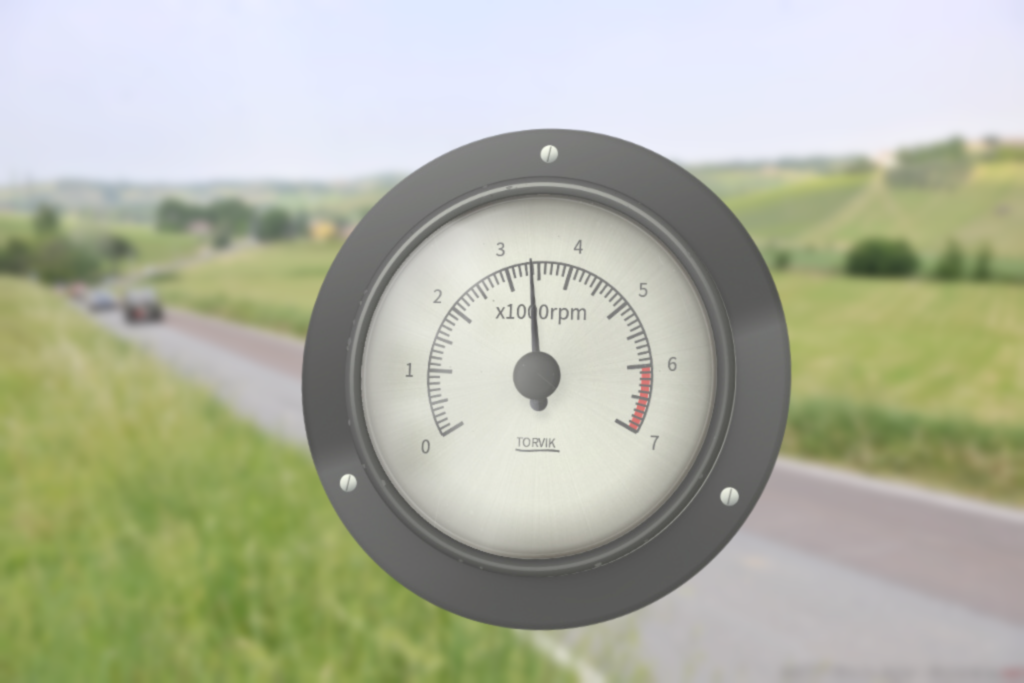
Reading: {"value": 3400, "unit": "rpm"}
